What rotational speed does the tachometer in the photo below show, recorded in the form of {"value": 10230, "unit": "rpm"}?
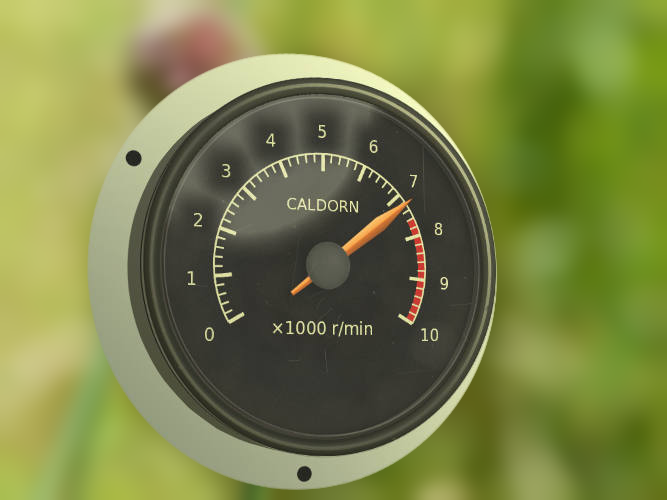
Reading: {"value": 7200, "unit": "rpm"}
